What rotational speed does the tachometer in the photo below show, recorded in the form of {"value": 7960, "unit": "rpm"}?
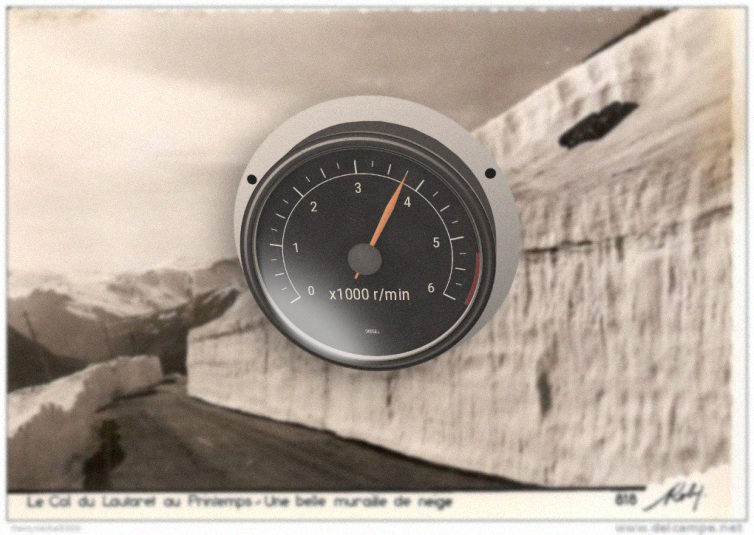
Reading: {"value": 3750, "unit": "rpm"}
